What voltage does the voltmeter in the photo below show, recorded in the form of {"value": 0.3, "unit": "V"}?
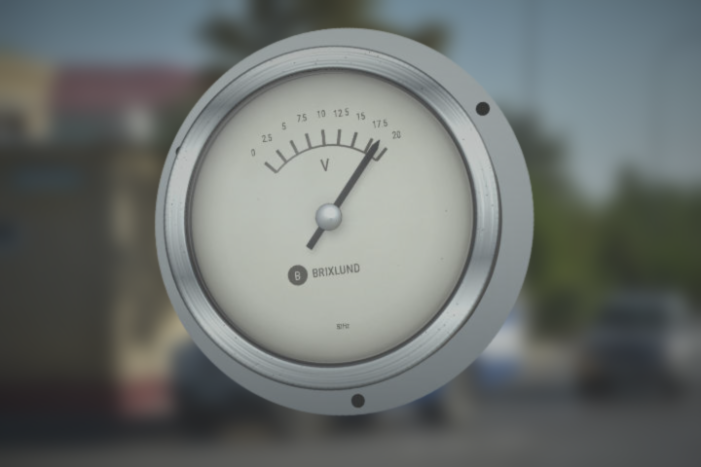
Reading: {"value": 18.75, "unit": "V"}
